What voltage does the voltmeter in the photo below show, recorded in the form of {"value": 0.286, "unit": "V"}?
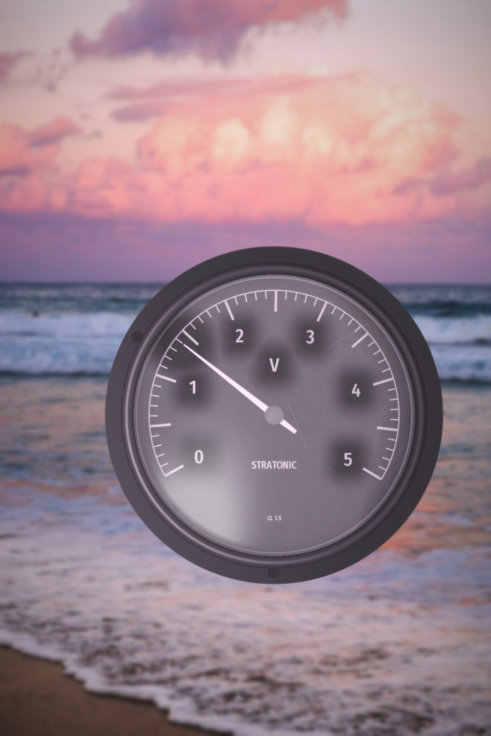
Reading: {"value": 1.4, "unit": "V"}
